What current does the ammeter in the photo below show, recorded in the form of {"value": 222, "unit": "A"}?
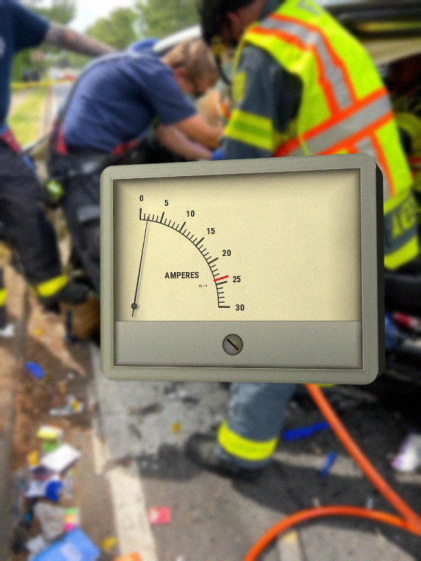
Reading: {"value": 2, "unit": "A"}
